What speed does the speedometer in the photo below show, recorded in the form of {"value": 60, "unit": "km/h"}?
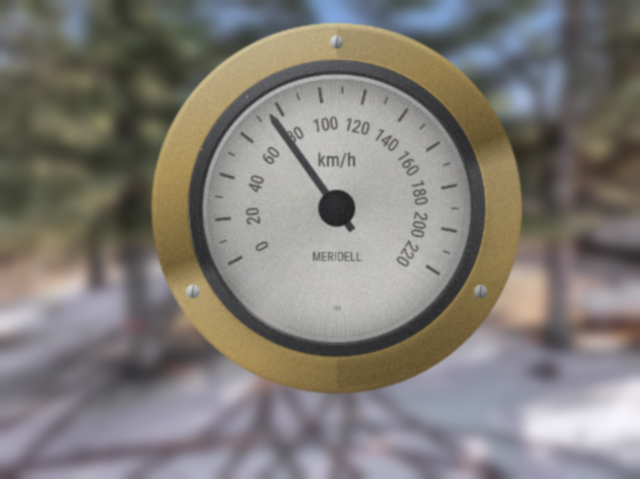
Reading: {"value": 75, "unit": "km/h"}
